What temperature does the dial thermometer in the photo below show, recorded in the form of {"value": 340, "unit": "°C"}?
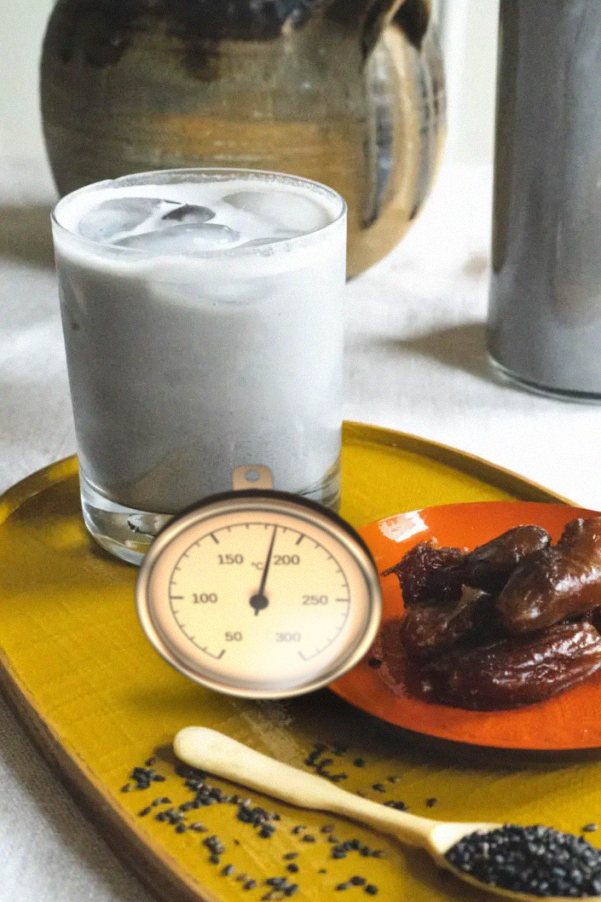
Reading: {"value": 185, "unit": "°C"}
